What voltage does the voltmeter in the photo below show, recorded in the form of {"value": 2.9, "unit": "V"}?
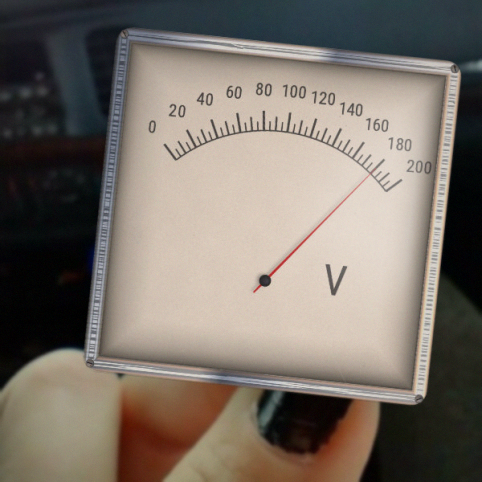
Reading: {"value": 180, "unit": "V"}
